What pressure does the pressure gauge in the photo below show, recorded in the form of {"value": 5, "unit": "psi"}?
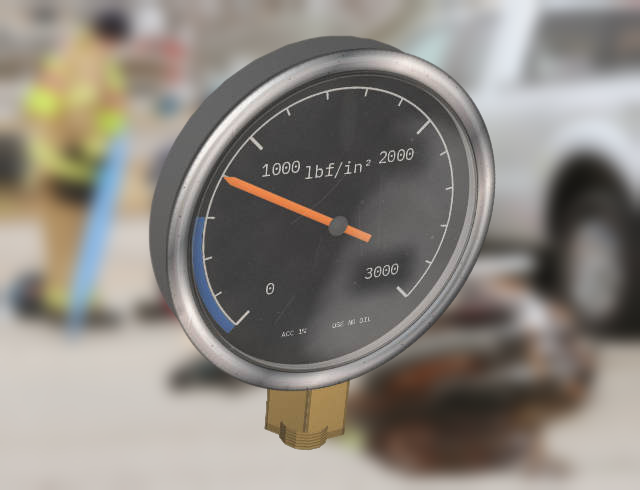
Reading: {"value": 800, "unit": "psi"}
